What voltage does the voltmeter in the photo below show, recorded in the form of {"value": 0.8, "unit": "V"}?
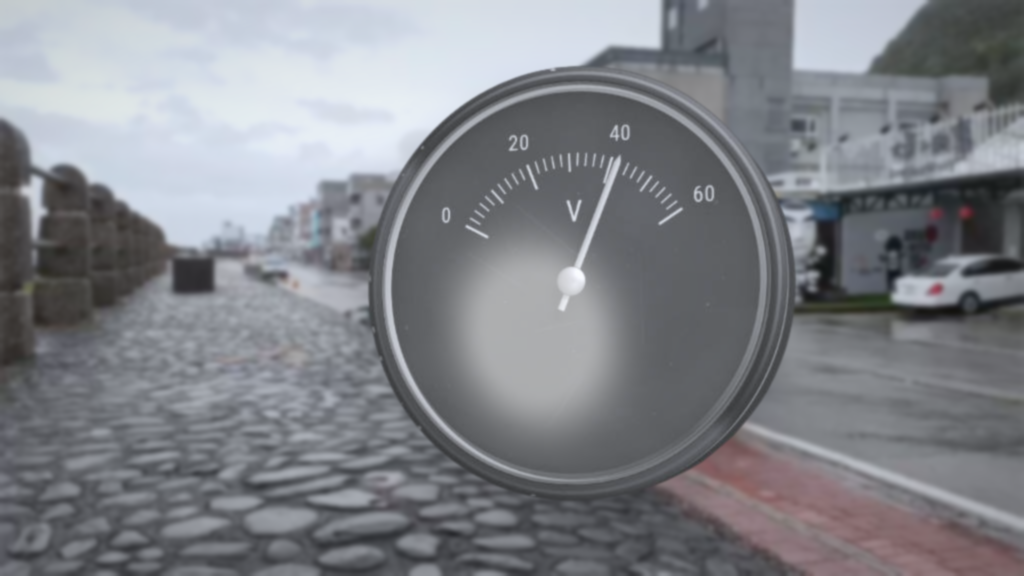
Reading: {"value": 42, "unit": "V"}
